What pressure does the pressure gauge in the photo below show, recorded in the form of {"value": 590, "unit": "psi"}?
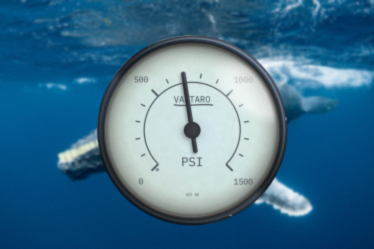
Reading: {"value": 700, "unit": "psi"}
